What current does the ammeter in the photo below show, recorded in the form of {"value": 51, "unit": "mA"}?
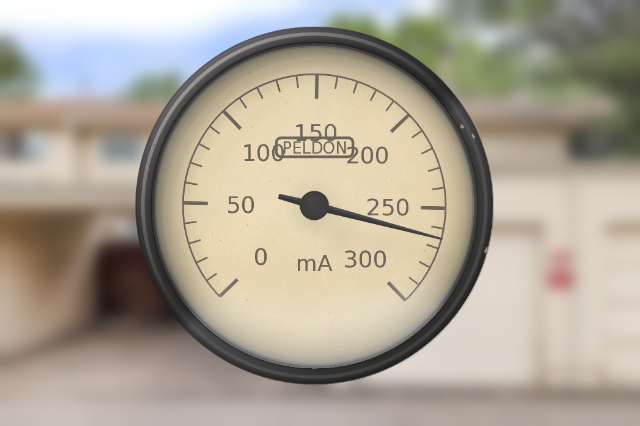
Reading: {"value": 265, "unit": "mA"}
